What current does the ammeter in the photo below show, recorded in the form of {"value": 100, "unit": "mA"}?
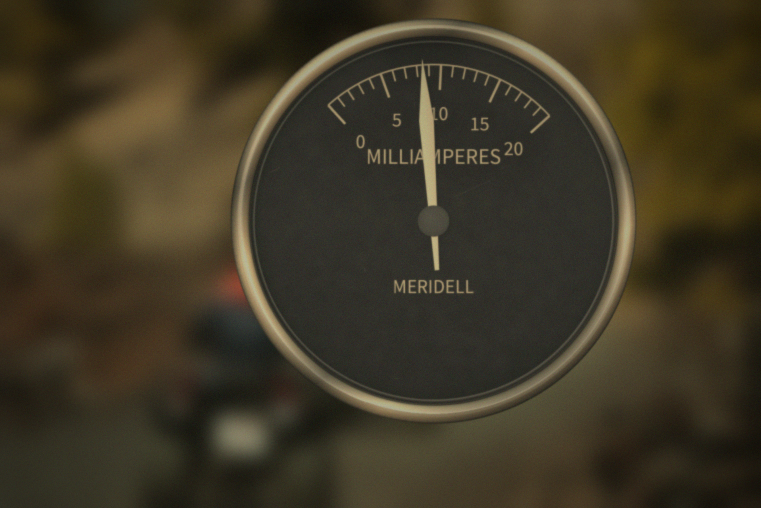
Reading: {"value": 8.5, "unit": "mA"}
